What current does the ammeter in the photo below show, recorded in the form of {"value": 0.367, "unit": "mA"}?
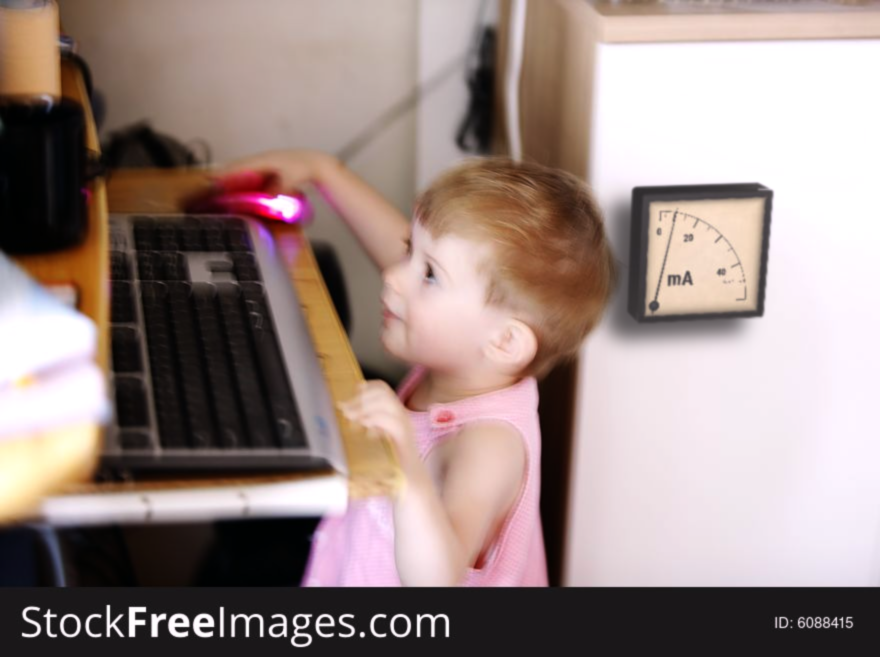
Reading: {"value": 10, "unit": "mA"}
